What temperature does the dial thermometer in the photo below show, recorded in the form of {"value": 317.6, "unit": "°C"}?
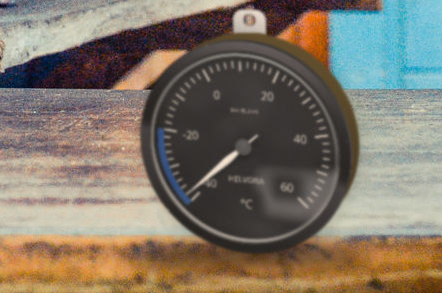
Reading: {"value": -38, "unit": "°C"}
